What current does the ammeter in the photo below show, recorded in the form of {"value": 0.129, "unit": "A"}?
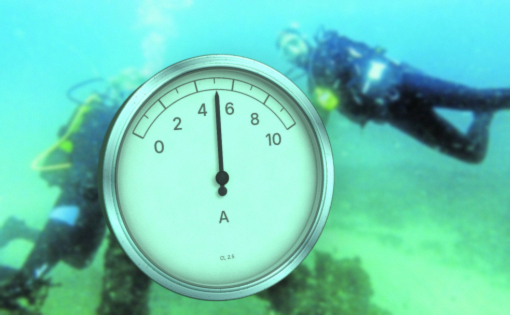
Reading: {"value": 5, "unit": "A"}
